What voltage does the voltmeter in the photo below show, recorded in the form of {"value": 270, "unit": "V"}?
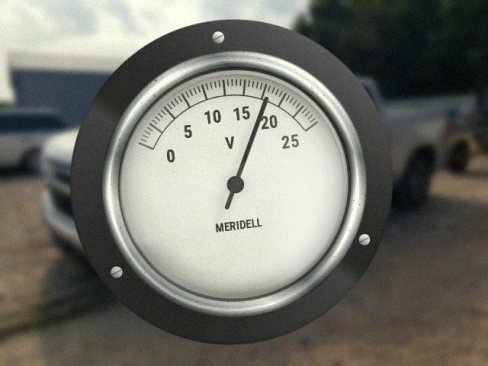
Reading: {"value": 18, "unit": "V"}
